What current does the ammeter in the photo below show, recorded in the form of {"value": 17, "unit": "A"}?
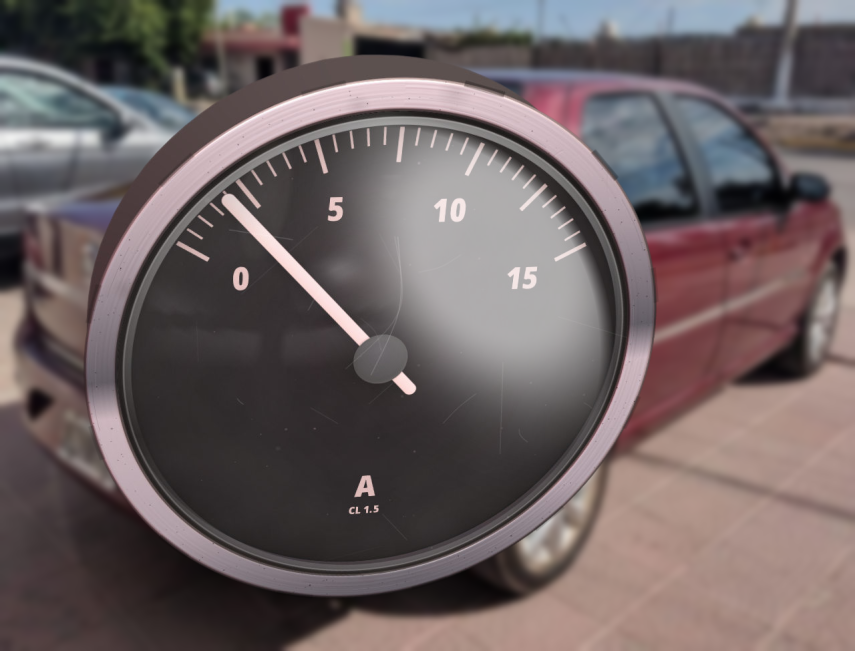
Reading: {"value": 2, "unit": "A"}
